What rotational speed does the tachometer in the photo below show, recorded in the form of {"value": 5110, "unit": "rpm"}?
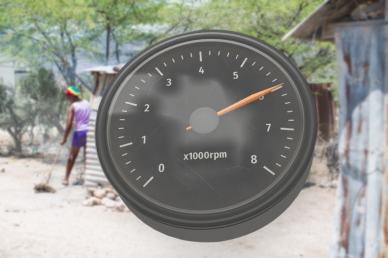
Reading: {"value": 6000, "unit": "rpm"}
